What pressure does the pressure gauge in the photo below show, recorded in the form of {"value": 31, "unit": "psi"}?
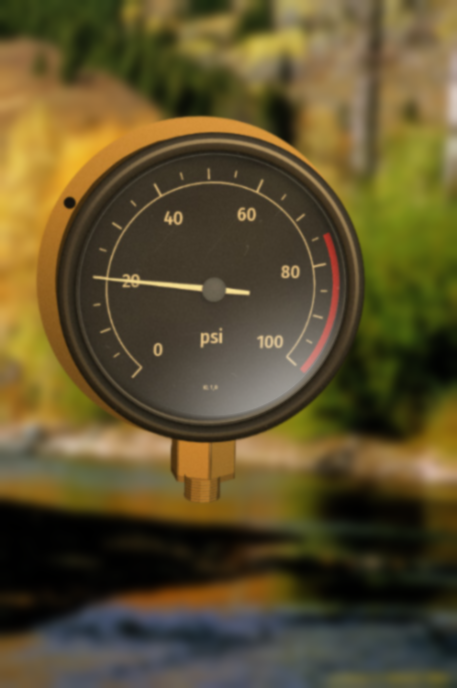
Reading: {"value": 20, "unit": "psi"}
